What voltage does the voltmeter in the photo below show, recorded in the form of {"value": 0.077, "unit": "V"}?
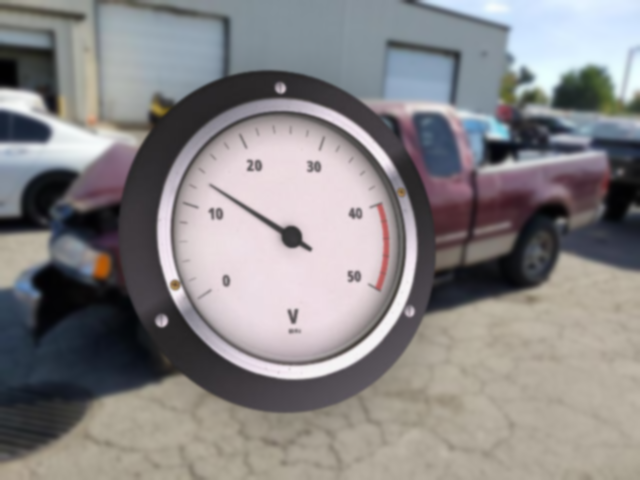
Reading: {"value": 13, "unit": "V"}
